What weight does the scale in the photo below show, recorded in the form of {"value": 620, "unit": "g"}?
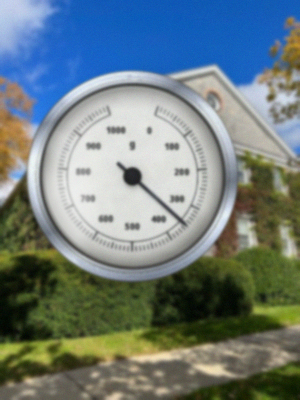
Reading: {"value": 350, "unit": "g"}
